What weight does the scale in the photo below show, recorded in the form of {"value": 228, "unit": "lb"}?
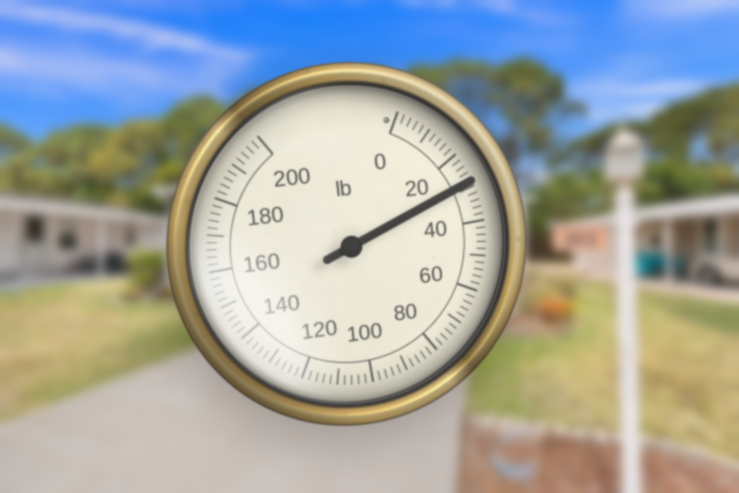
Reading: {"value": 28, "unit": "lb"}
